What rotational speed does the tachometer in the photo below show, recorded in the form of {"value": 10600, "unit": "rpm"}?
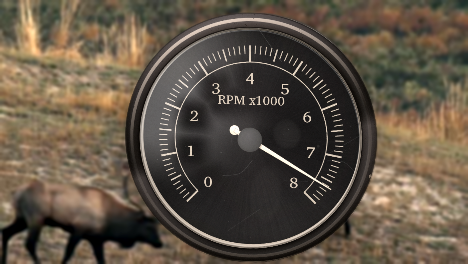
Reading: {"value": 7600, "unit": "rpm"}
